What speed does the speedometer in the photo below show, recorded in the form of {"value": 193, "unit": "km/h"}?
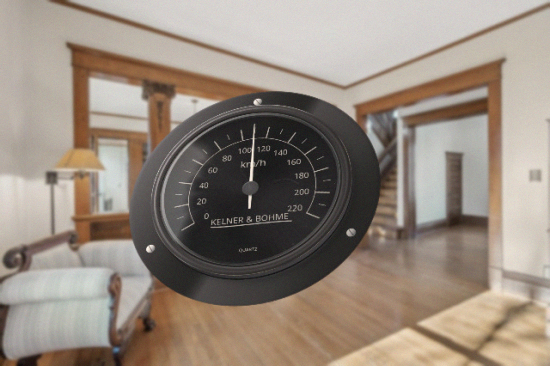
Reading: {"value": 110, "unit": "km/h"}
